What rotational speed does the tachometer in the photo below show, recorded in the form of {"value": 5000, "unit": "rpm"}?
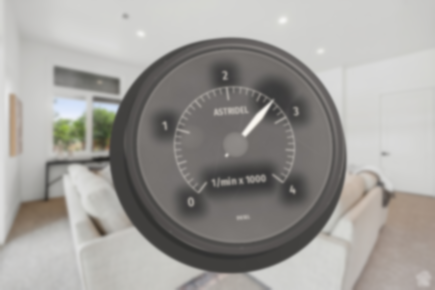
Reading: {"value": 2700, "unit": "rpm"}
